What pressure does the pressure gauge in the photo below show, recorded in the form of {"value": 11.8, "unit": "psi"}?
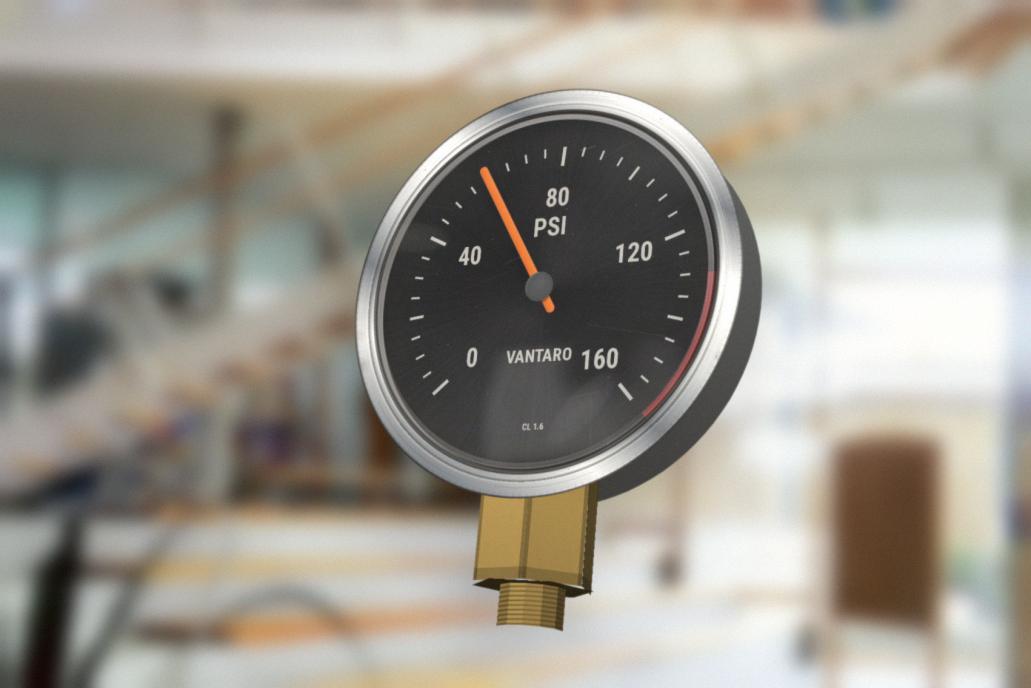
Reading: {"value": 60, "unit": "psi"}
